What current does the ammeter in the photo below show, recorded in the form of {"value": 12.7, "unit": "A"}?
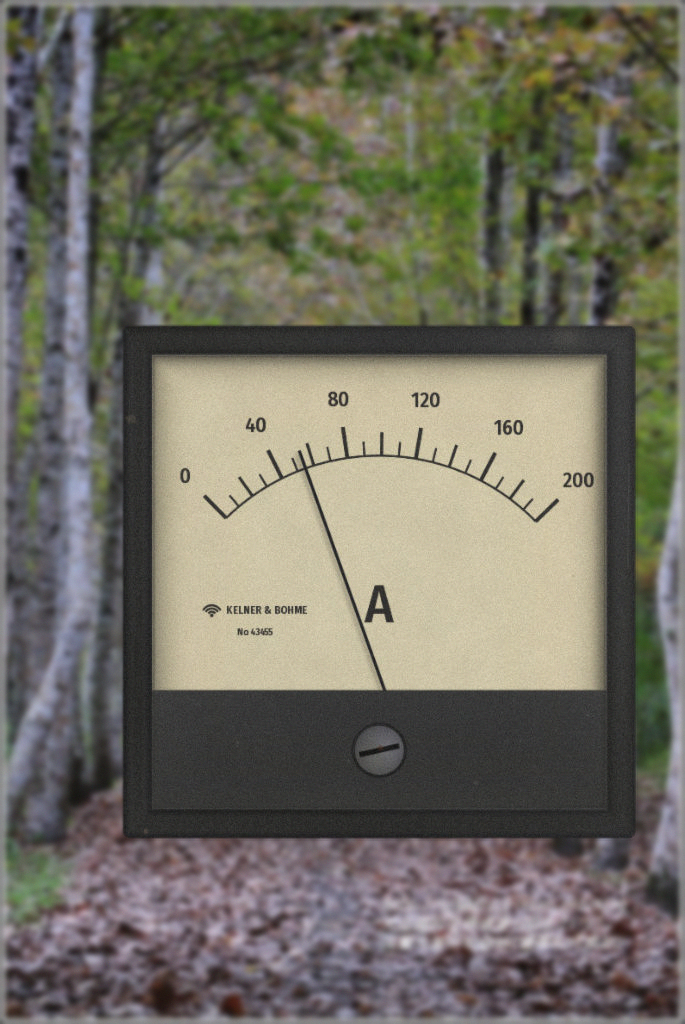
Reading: {"value": 55, "unit": "A"}
